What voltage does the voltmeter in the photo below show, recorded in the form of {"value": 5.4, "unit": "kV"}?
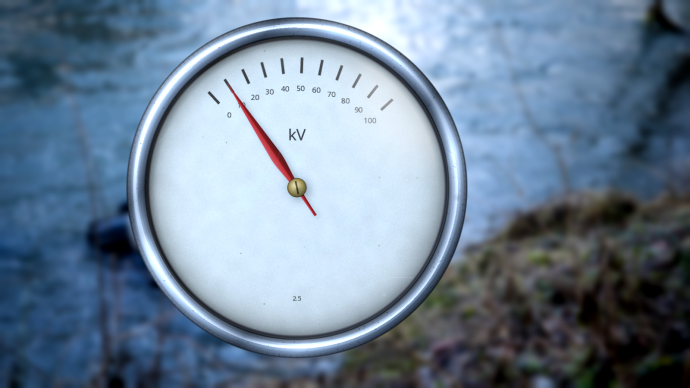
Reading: {"value": 10, "unit": "kV"}
